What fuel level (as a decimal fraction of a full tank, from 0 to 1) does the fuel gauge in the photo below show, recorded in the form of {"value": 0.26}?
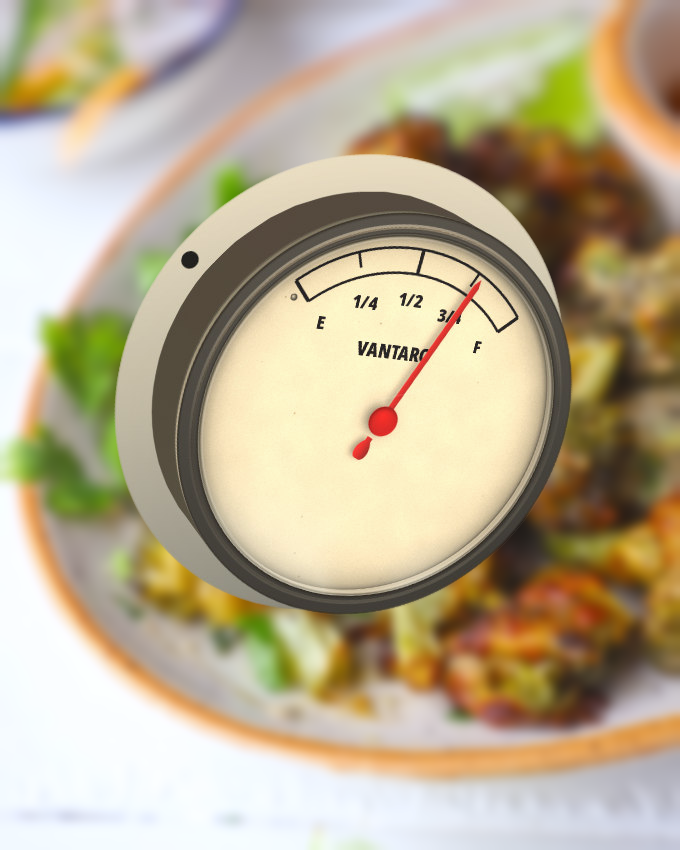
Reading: {"value": 0.75}
